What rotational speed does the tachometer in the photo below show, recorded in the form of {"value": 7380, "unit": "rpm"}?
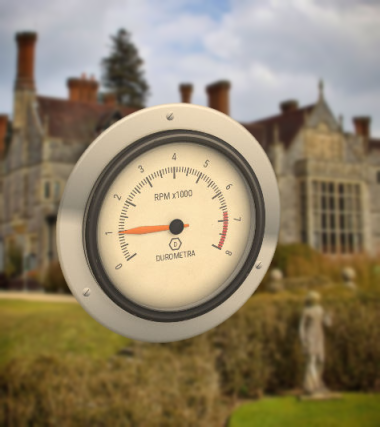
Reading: {"value": 1000, "unit": "rpm"}
